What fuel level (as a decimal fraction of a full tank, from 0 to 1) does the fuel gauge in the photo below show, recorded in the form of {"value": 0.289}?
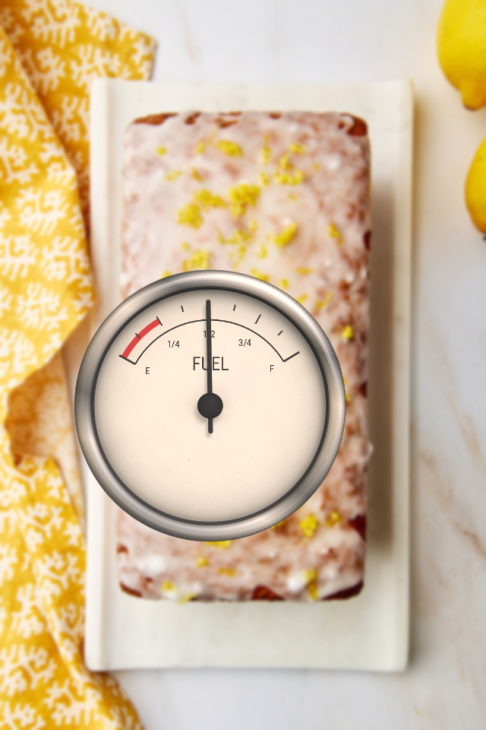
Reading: {"value": 0.5}
